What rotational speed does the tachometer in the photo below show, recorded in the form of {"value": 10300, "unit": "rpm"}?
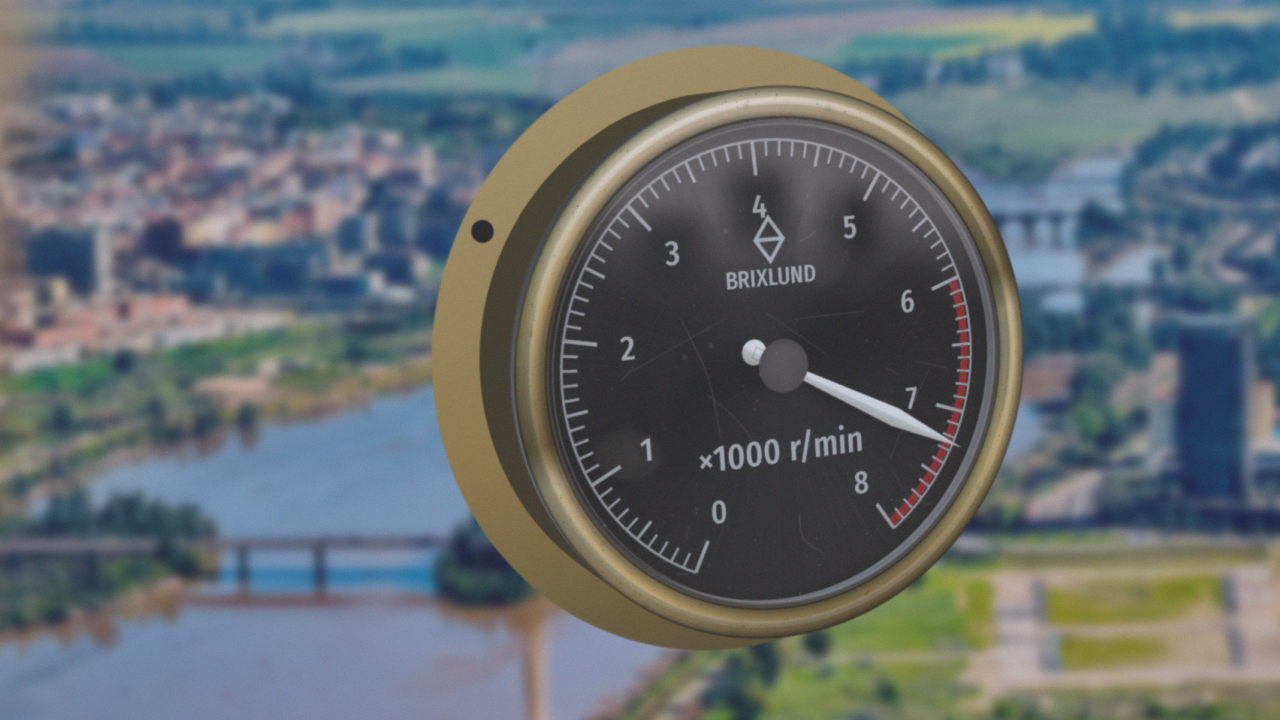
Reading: {"value": 7250, "unit": "rpm"}
